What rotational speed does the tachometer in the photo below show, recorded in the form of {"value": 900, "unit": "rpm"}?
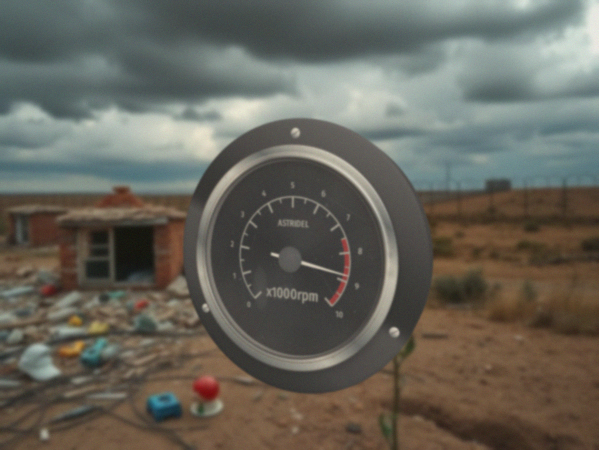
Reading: {"value": 8750, "unit": "rpm"}
